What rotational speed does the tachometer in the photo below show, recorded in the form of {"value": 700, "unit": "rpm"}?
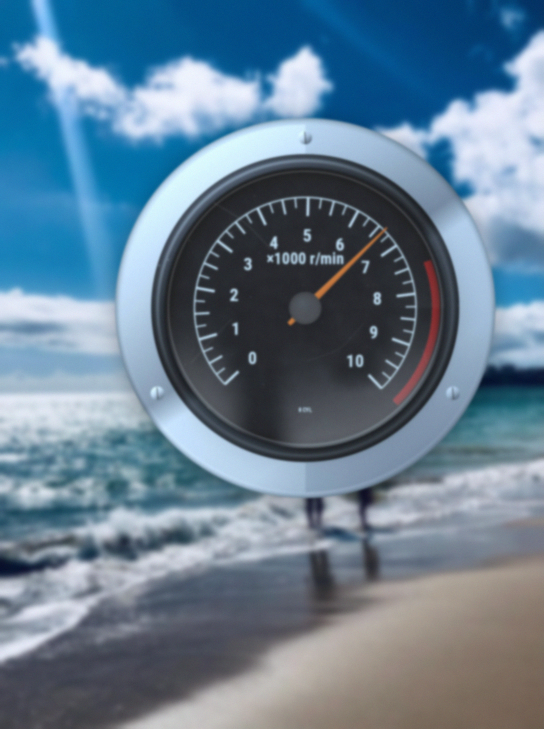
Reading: {"value": 6625, "unit": "rpm"}
